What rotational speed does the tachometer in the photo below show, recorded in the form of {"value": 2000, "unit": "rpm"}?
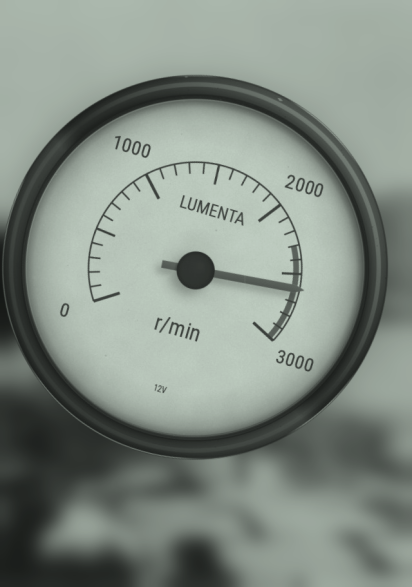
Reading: {"value": 2600, "unit": "rpm"}
